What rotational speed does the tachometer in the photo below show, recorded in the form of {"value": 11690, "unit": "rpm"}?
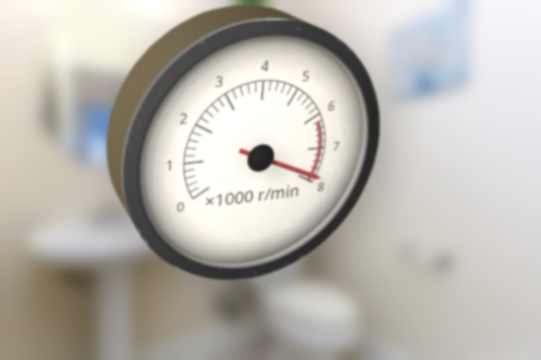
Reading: {"value": 7800, "unit": "rpm"}
